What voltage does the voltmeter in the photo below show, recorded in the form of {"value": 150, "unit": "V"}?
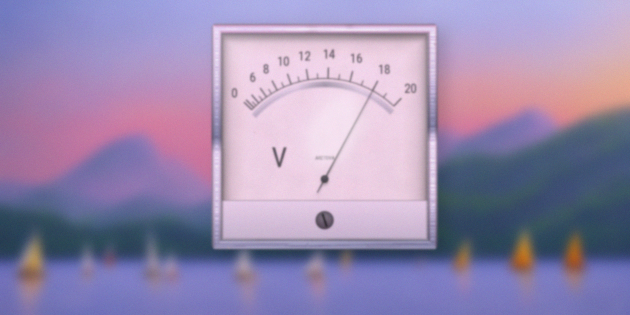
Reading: {"value": 18, "unit": "V"}
